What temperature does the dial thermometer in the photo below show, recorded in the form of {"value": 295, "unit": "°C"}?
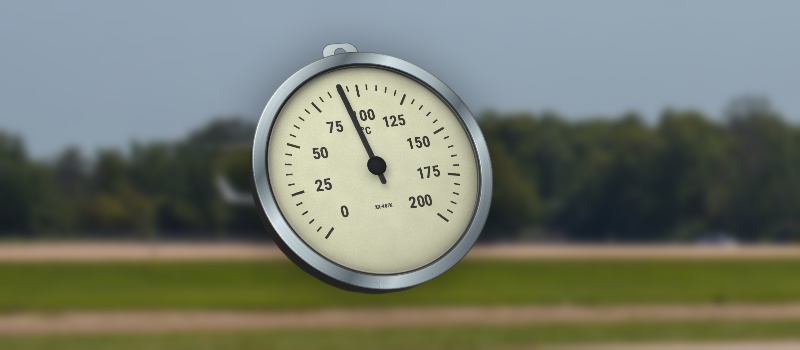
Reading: {"value": 90, "unit": "°C"}
